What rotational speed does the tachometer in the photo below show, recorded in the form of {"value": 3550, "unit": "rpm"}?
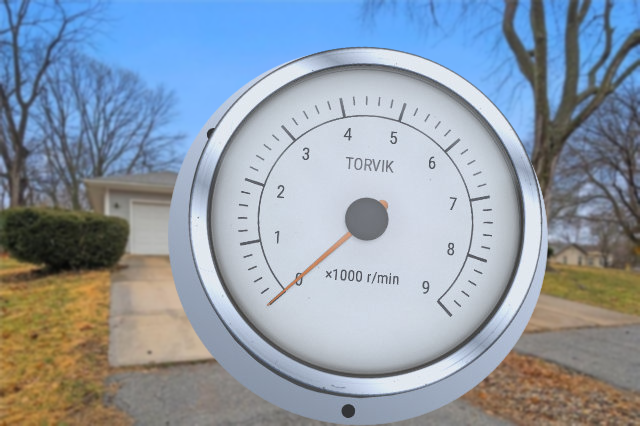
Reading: {"value": 0, "unit": "rpm"}
